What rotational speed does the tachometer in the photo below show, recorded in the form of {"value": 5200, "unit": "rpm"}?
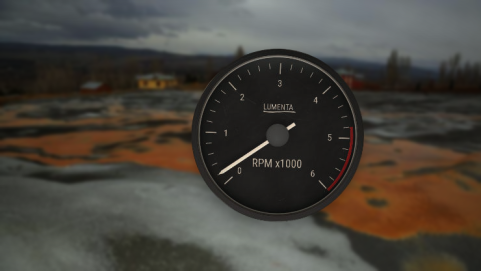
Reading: {"value": 200, "unit": "rpm"}
